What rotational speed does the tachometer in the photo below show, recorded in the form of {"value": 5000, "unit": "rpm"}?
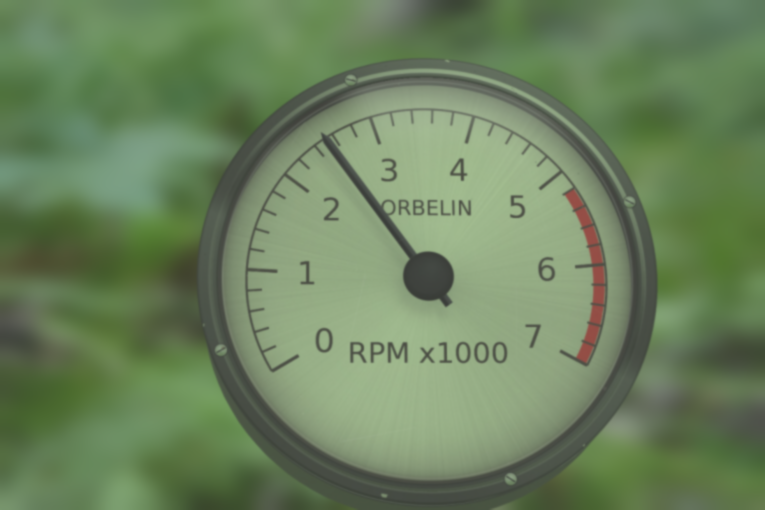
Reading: {"value": 2500, "unit": "rpm"}
